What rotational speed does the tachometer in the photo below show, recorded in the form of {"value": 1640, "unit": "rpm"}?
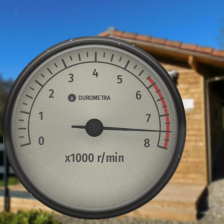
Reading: {"value": 7500, "unit": "rpm"}
